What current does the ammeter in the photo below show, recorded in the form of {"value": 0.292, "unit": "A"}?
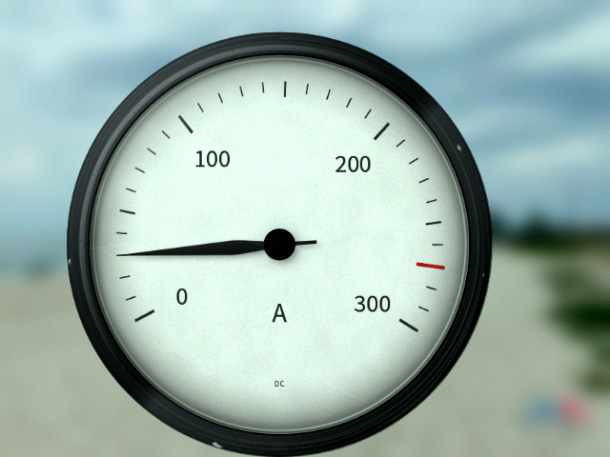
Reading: {"value": 30, "unit": "A"}
